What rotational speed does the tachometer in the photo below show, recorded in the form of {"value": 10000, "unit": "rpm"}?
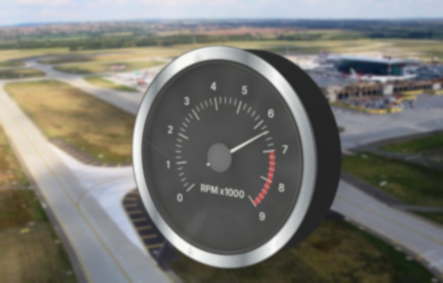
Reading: {"value": 6400, "unit": "rpm"}
